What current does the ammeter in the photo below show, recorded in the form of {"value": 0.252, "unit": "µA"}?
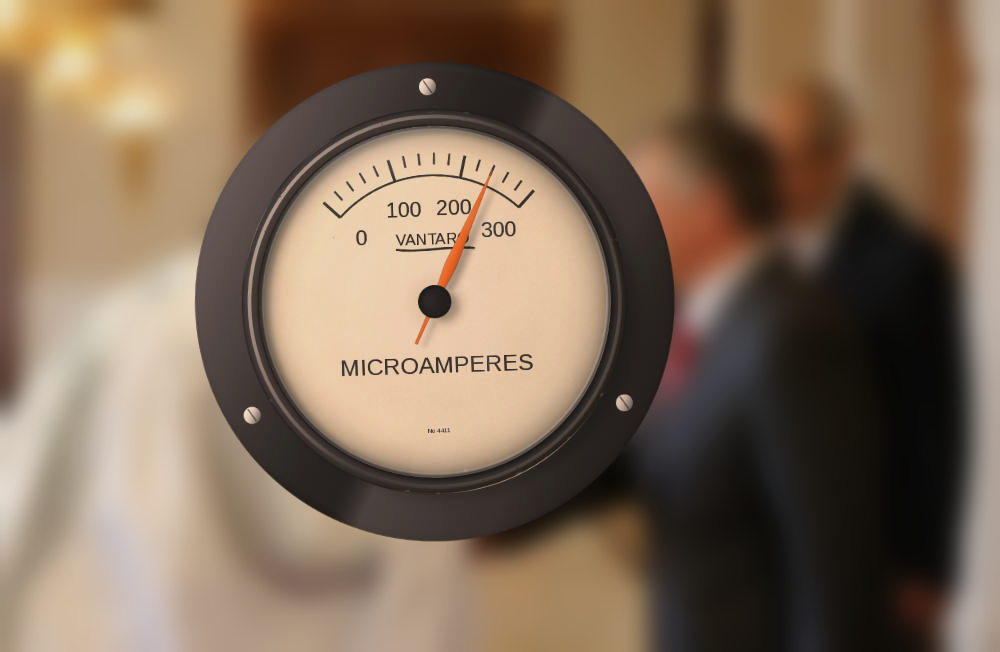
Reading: {"value": 240, "unit": "µA"}
